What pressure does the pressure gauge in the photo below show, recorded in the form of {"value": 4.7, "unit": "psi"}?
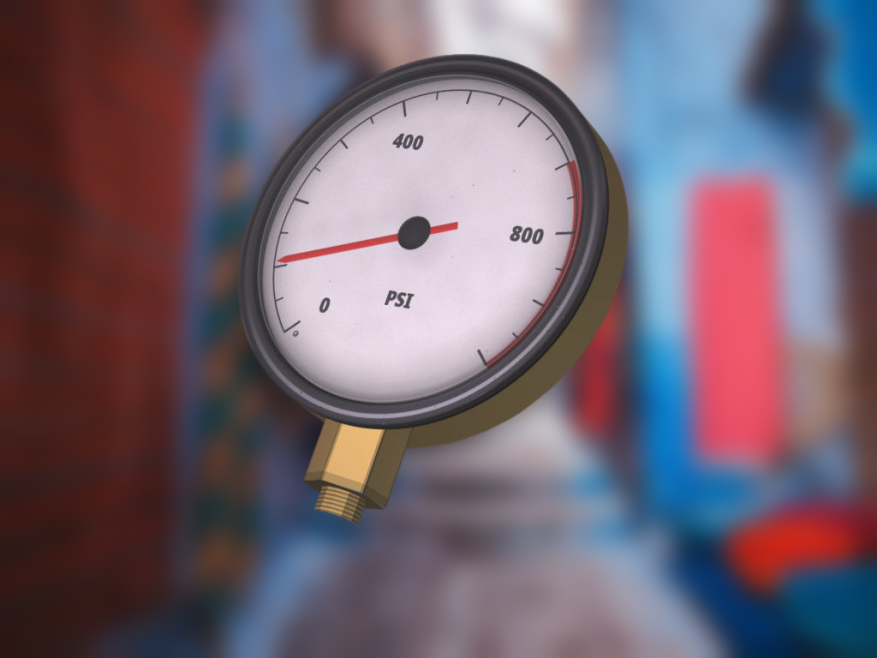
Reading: {"value": 100, "unit": "psi"}
